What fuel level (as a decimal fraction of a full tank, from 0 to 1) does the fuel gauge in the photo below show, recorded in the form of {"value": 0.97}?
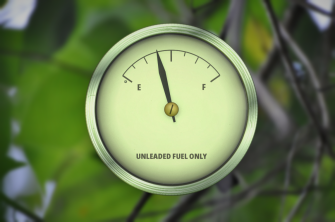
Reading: {"value": 0.375}
